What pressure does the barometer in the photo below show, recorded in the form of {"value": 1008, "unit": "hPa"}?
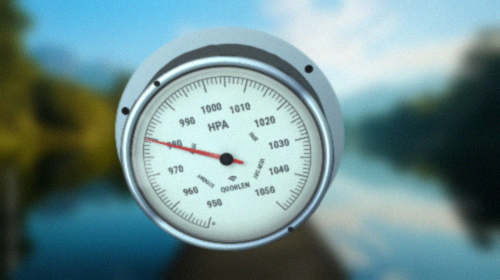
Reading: {"value": 980, "unit": "hPa"}
